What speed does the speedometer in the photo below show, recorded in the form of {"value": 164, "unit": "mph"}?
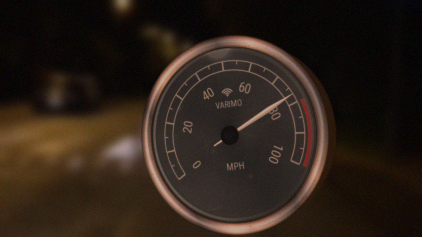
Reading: {"value": 77.5, "unit": "mph"}
